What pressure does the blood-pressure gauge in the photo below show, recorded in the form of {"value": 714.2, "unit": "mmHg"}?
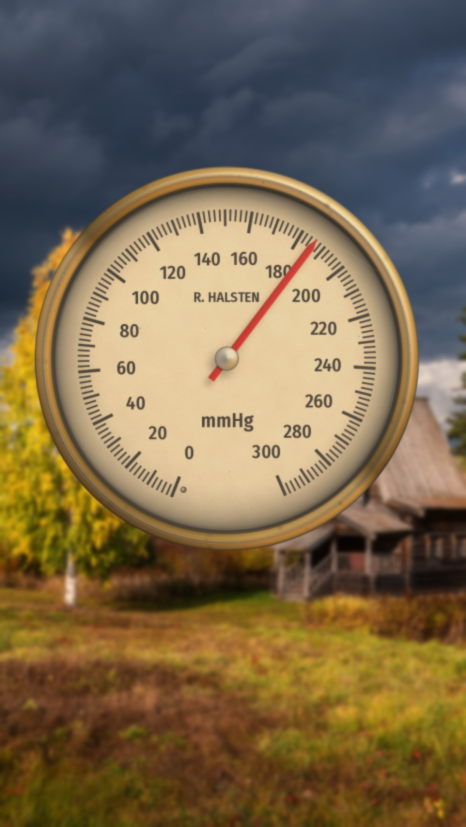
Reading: {"value": 186, "unit": "mmHg"}
